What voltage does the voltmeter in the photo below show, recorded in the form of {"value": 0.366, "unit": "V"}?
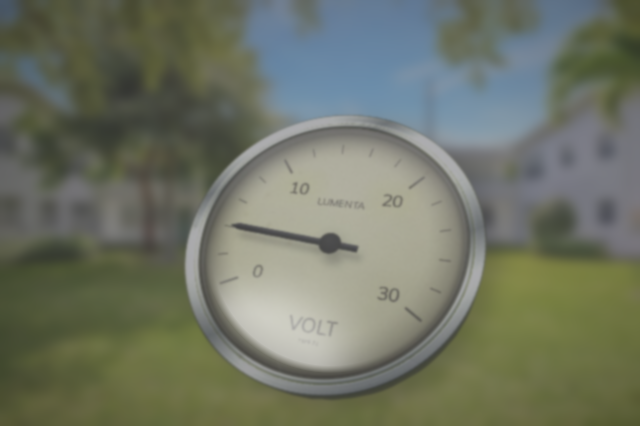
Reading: {"value": 4, "unit": "V"}
